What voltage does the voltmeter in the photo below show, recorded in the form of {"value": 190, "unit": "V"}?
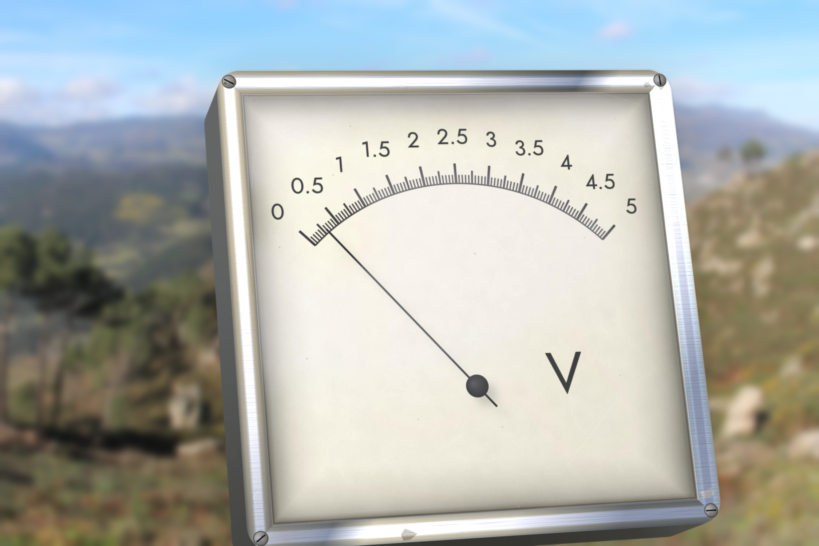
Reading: {"value": 0.25, "unit": "V"}
